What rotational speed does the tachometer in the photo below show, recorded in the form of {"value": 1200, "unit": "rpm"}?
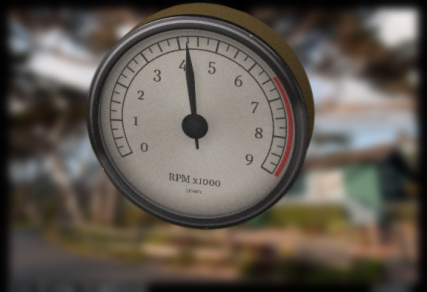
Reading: {"value": 4250, "unit": "rpm"}
